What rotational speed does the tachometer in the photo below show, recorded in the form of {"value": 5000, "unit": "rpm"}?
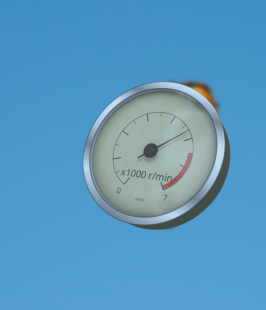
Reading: {"value": 4750, "unit": "rpm"}
